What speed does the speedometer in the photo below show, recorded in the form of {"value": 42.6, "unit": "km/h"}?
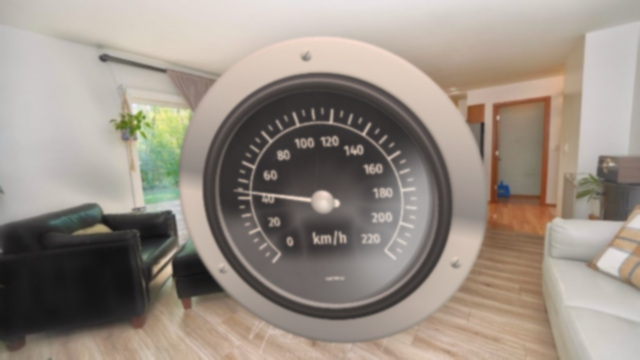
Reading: {"value": 45, "unit": "km/h"}
